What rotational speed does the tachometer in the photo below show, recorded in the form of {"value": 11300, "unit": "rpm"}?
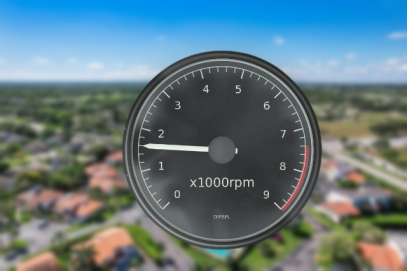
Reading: {"value": 1600, "unit": "rpm"}
